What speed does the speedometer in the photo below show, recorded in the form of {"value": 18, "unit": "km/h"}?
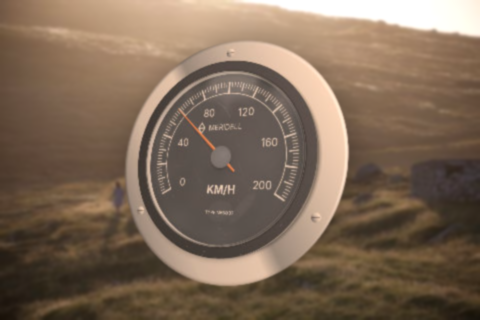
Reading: {"value": 60, "unit": "km/h"}
